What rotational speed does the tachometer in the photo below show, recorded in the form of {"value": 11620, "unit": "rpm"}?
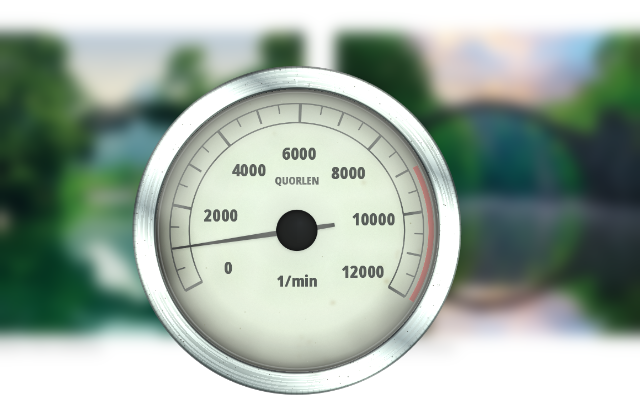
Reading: {"value": 1000, "unit": "rpm"}
